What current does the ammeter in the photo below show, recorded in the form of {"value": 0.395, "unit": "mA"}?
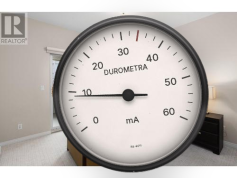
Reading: {"value": 9, "unit": "mA"}
